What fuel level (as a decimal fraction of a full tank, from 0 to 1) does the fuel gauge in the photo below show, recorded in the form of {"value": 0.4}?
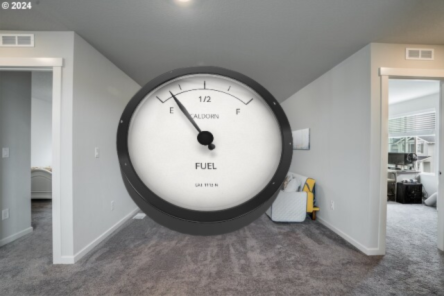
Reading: {"value": 0.125}
